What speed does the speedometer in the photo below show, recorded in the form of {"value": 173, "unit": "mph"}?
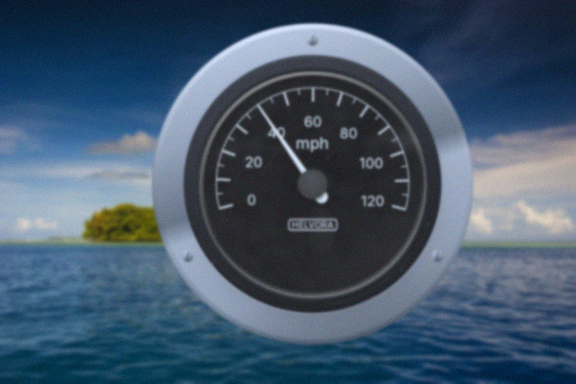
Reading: {"value": 40, "unit": "mph"}
